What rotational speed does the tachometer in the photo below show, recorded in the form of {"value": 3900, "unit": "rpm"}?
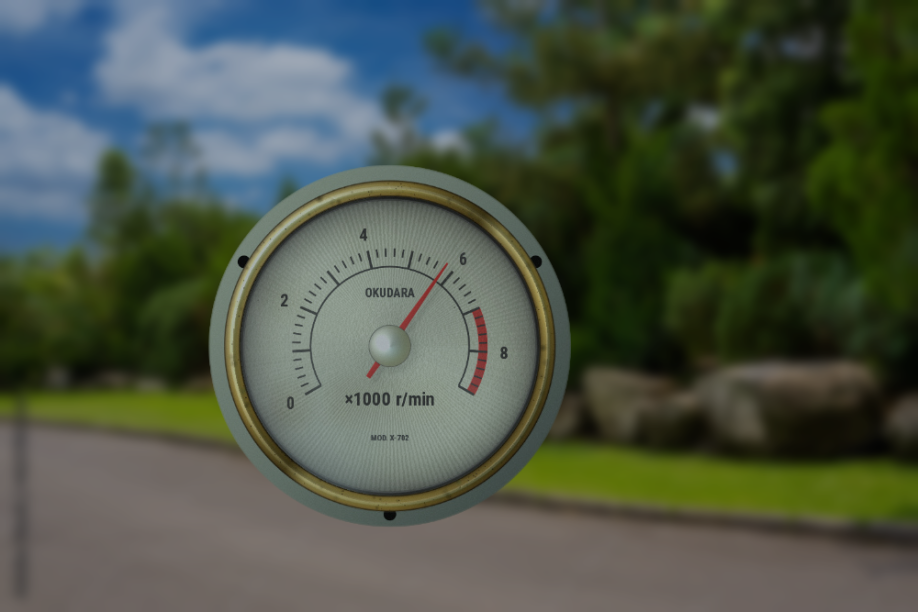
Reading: {"value": 5800, "unit": "rpm"}
